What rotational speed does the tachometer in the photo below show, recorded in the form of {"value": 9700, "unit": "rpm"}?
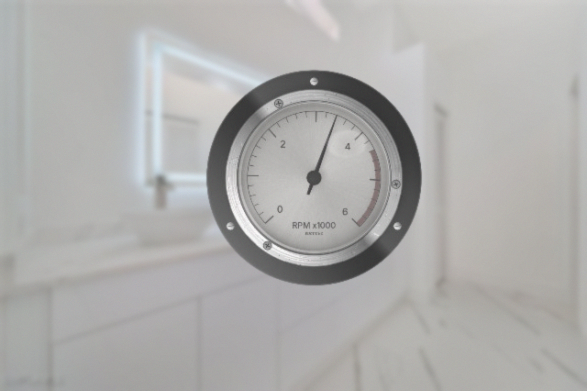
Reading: {"value": 3400, "unit": "rpm"}
